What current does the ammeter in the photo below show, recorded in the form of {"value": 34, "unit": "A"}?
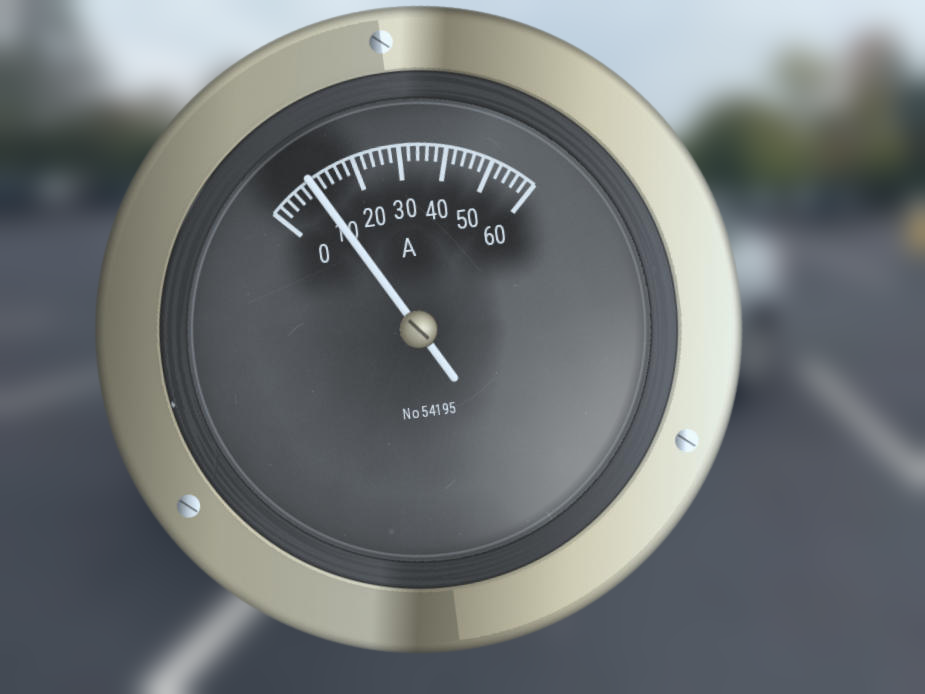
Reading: {"value": 10, "unit": "A"}
